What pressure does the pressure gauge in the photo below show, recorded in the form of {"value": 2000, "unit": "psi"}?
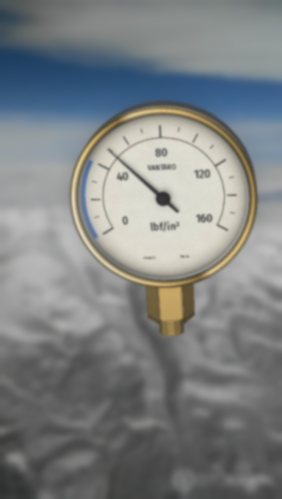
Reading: {"value": 50, "unit": "psi"}
